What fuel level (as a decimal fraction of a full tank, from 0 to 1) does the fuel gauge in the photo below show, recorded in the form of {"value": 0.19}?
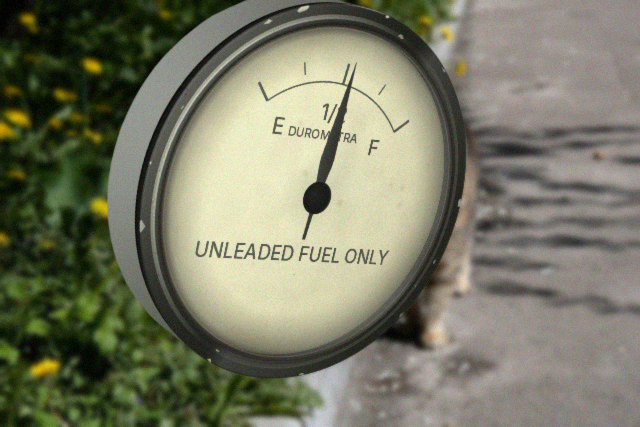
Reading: {"value": 0.5}
